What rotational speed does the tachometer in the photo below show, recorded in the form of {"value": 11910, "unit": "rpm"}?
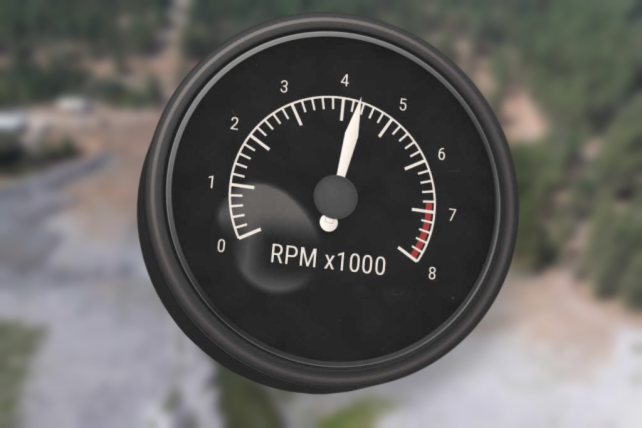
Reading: {"value": 4300, "unit": "rpm"}
